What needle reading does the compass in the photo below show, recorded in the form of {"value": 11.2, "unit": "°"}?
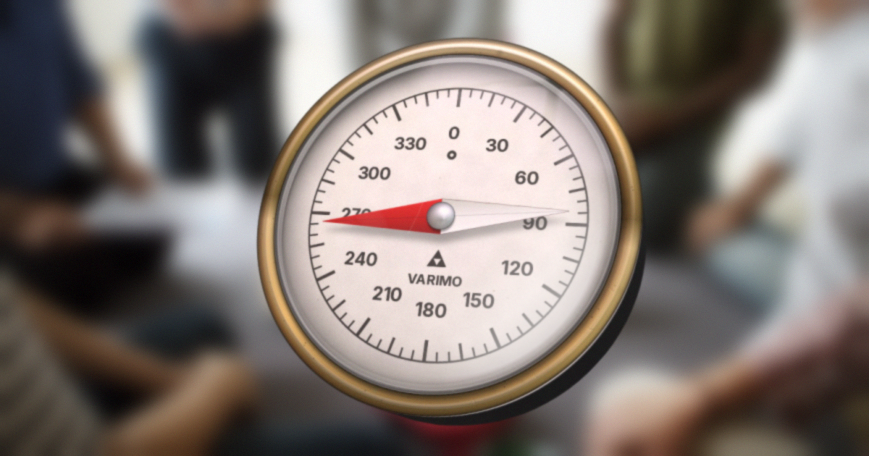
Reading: {"value": 265, "unit": "°"}
